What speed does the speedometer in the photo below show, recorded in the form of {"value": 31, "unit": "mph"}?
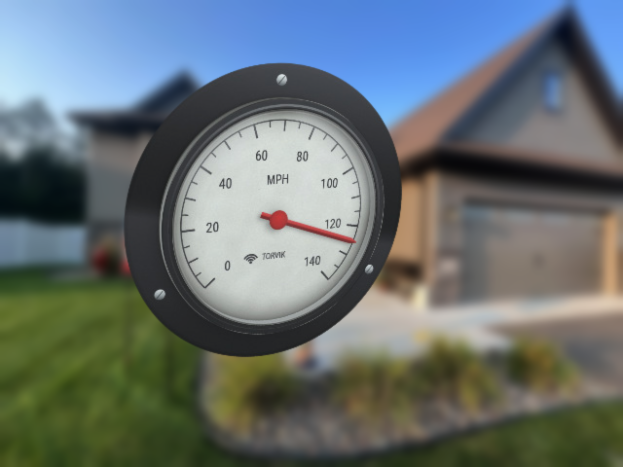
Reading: {"value": 125, "unit": "mph"}
